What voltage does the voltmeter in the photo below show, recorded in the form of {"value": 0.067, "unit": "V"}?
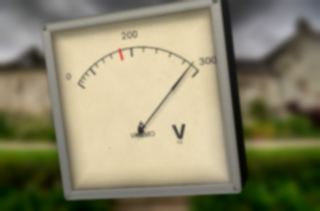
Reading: {"value": 290, "unit": "V"}
